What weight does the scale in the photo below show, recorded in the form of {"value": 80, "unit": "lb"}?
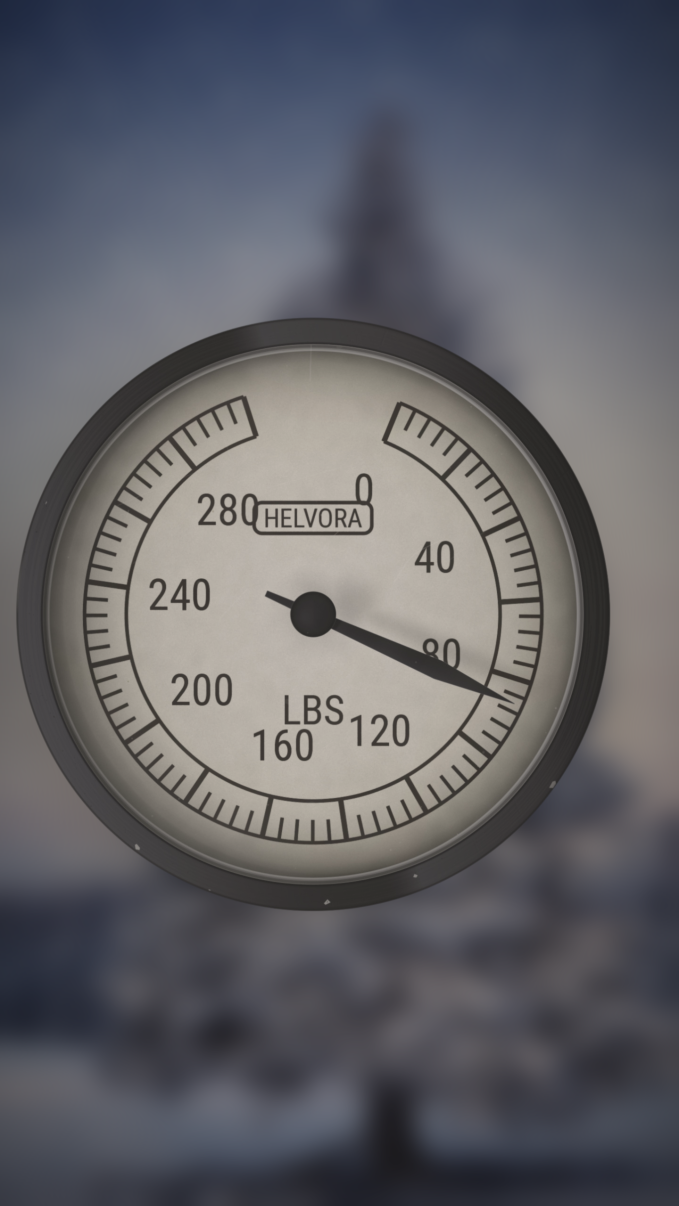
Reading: {"value": 86, "unit": "lb"}
